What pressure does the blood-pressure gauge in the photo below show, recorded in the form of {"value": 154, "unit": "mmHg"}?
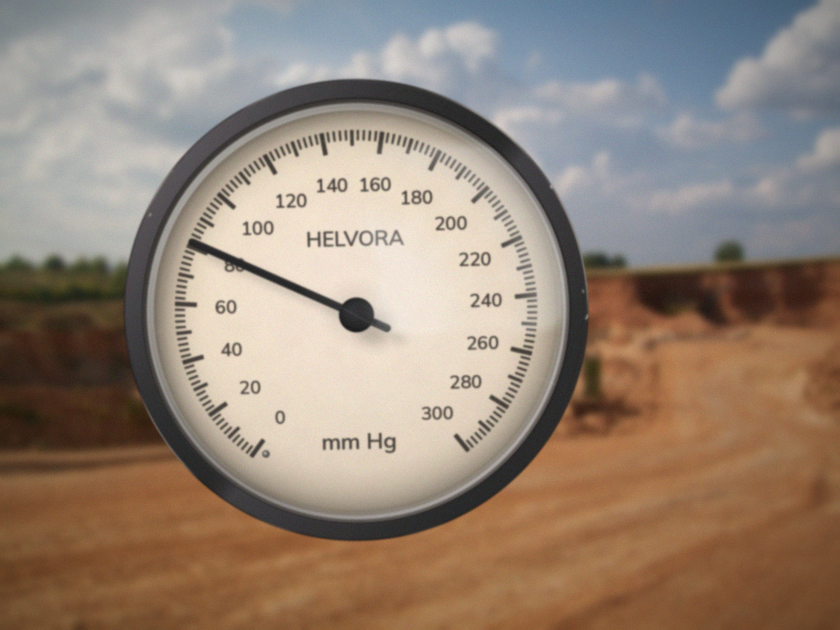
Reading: {"value": 82, "unit": "mmHg"}
